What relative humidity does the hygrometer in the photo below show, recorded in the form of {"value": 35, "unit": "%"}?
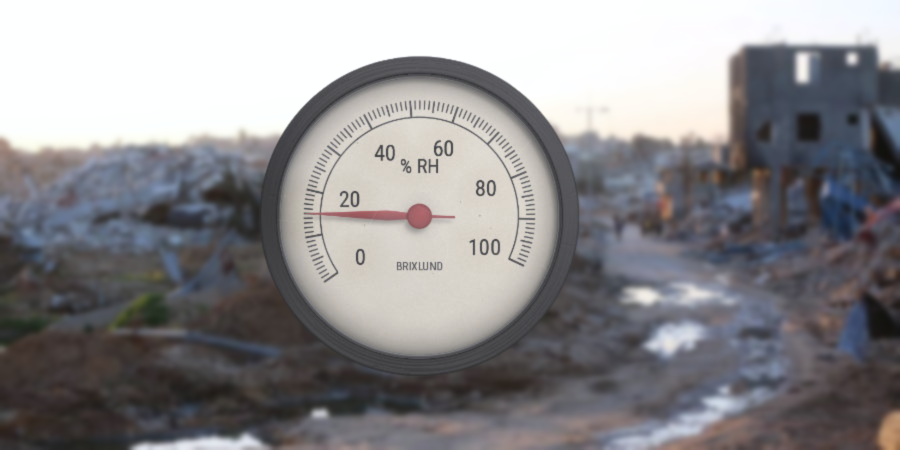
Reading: {"value": 15, "unit": "%"}
